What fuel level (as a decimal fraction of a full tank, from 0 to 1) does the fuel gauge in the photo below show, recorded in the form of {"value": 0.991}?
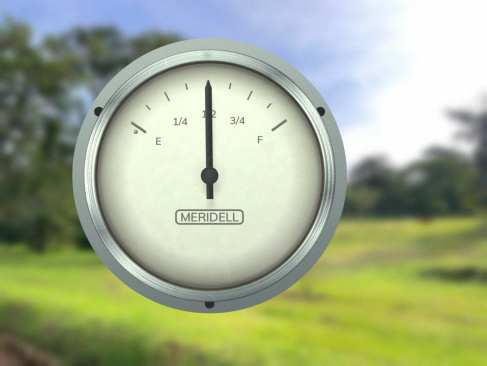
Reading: {"value": 0.5}
